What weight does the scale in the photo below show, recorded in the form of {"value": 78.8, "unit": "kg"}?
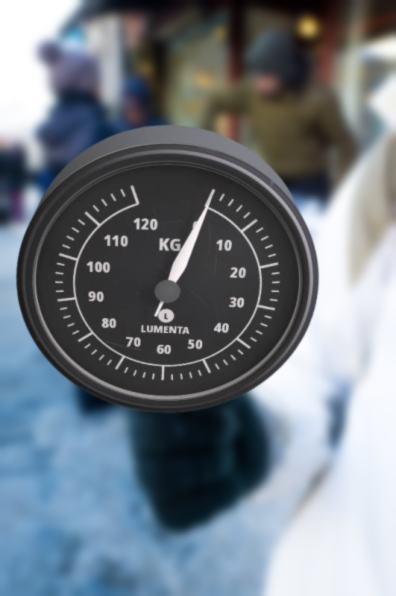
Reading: {"value": 0, "unit": "kg"}
